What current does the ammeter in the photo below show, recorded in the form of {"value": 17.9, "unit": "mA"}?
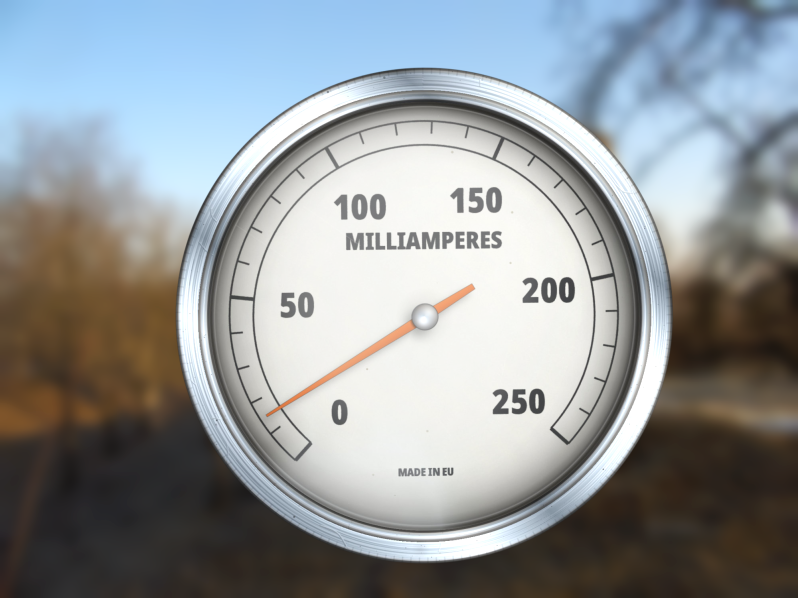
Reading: {"value": 15, "unit": "mA"}
